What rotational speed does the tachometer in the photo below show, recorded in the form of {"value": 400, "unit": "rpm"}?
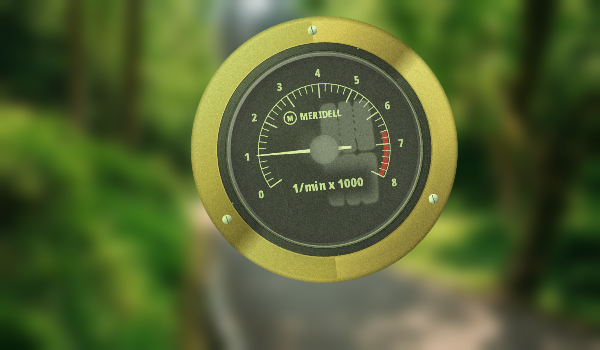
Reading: {"value": 1000, "unit": "rpm"}
